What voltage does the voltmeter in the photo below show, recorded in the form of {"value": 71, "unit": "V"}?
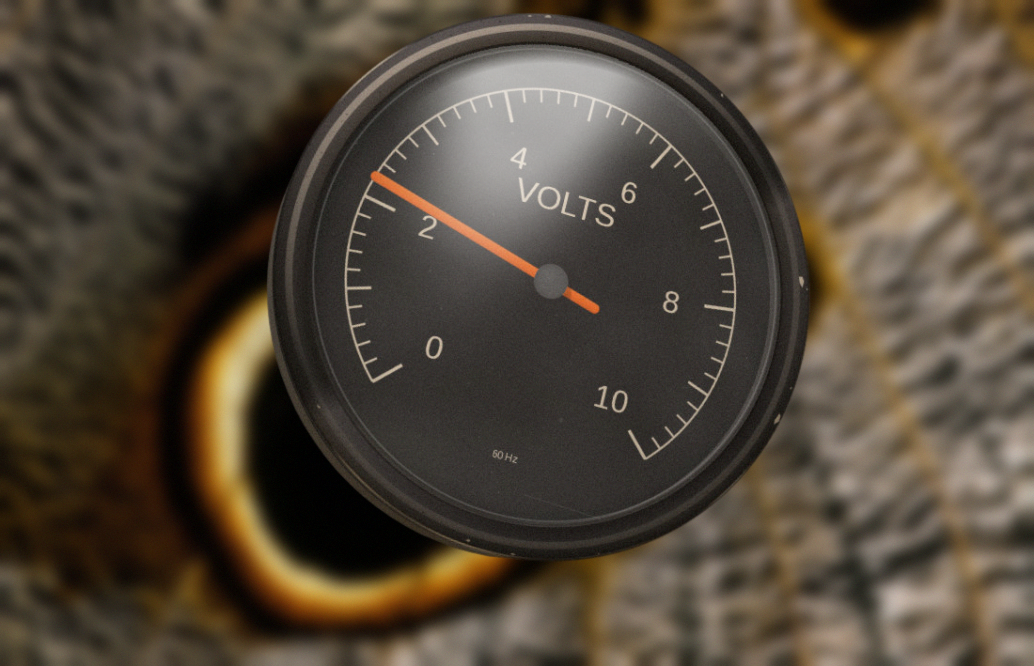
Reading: {"value": 2.2, "unit": "V"}
